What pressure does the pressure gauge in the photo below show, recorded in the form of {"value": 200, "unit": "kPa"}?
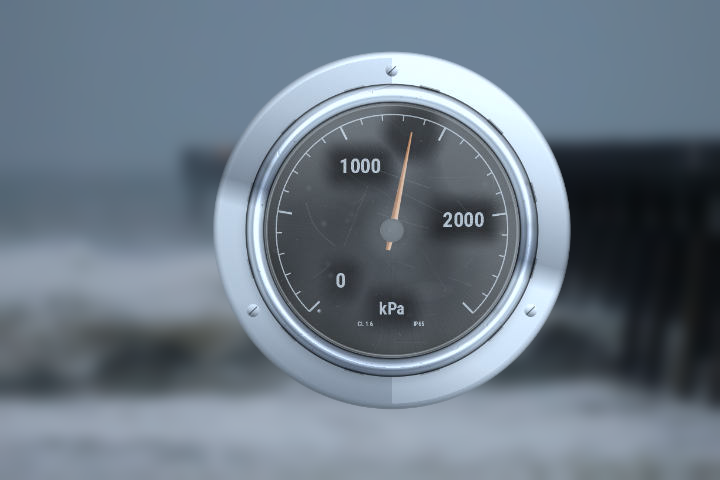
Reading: {"value": 1350, "unit": "kPa"}
